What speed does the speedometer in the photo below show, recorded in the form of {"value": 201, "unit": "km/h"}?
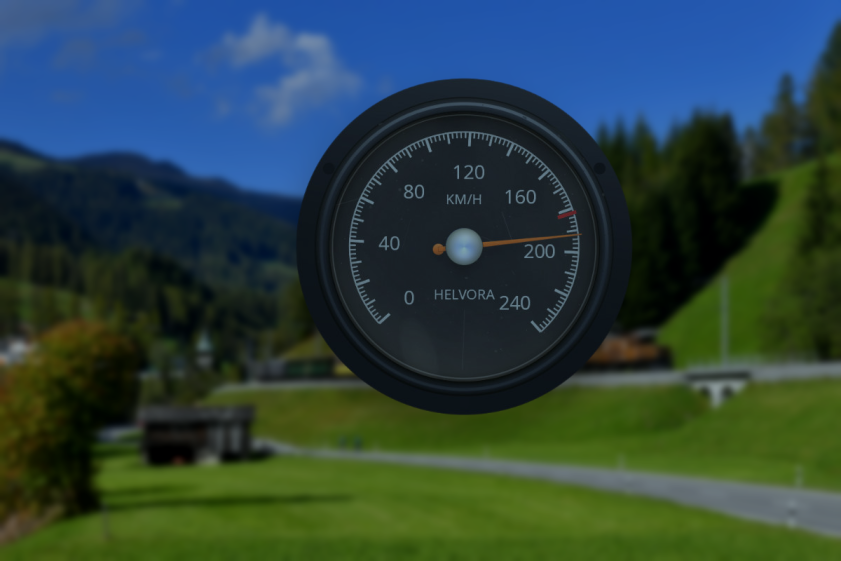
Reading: {"value": 192, "unit": "km/h"}
